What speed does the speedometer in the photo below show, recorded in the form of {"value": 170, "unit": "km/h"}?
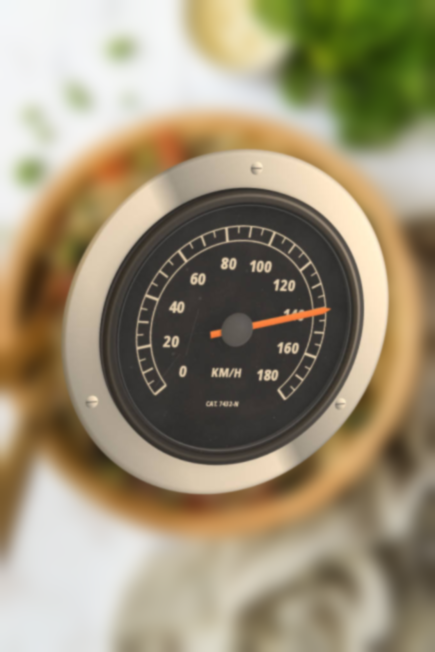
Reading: {"value": 140, "unit": "km/h"}
